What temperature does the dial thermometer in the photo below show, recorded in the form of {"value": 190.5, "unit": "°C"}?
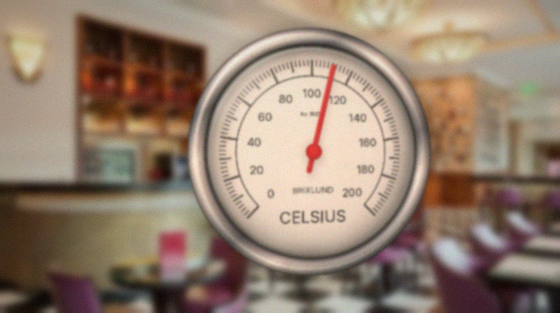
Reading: {"value": 110, "unit": "°C"}
